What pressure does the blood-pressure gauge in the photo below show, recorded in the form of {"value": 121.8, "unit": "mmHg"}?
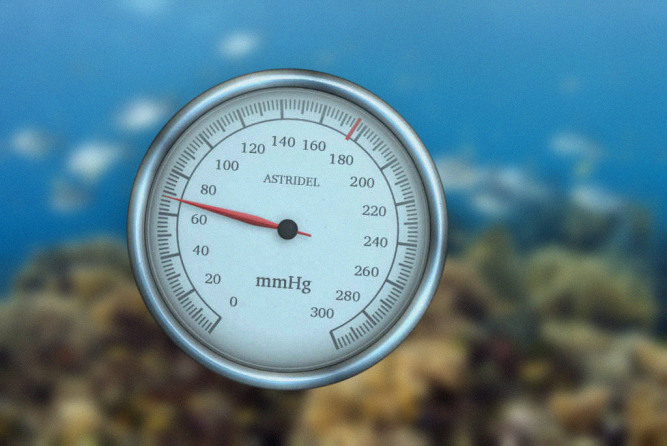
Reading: {"value": 68, "unit": "mmHg"}
